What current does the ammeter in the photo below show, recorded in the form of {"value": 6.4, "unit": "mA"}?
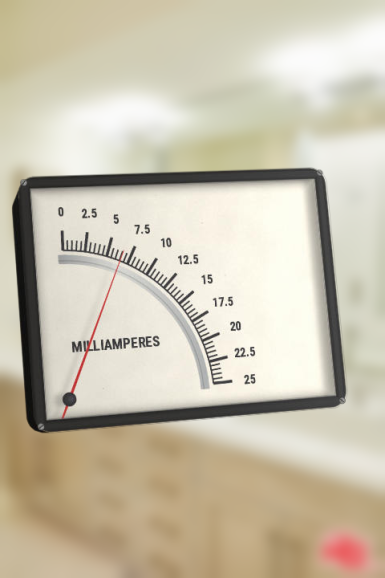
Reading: {"value": 6.5, "unit": "mA"}
